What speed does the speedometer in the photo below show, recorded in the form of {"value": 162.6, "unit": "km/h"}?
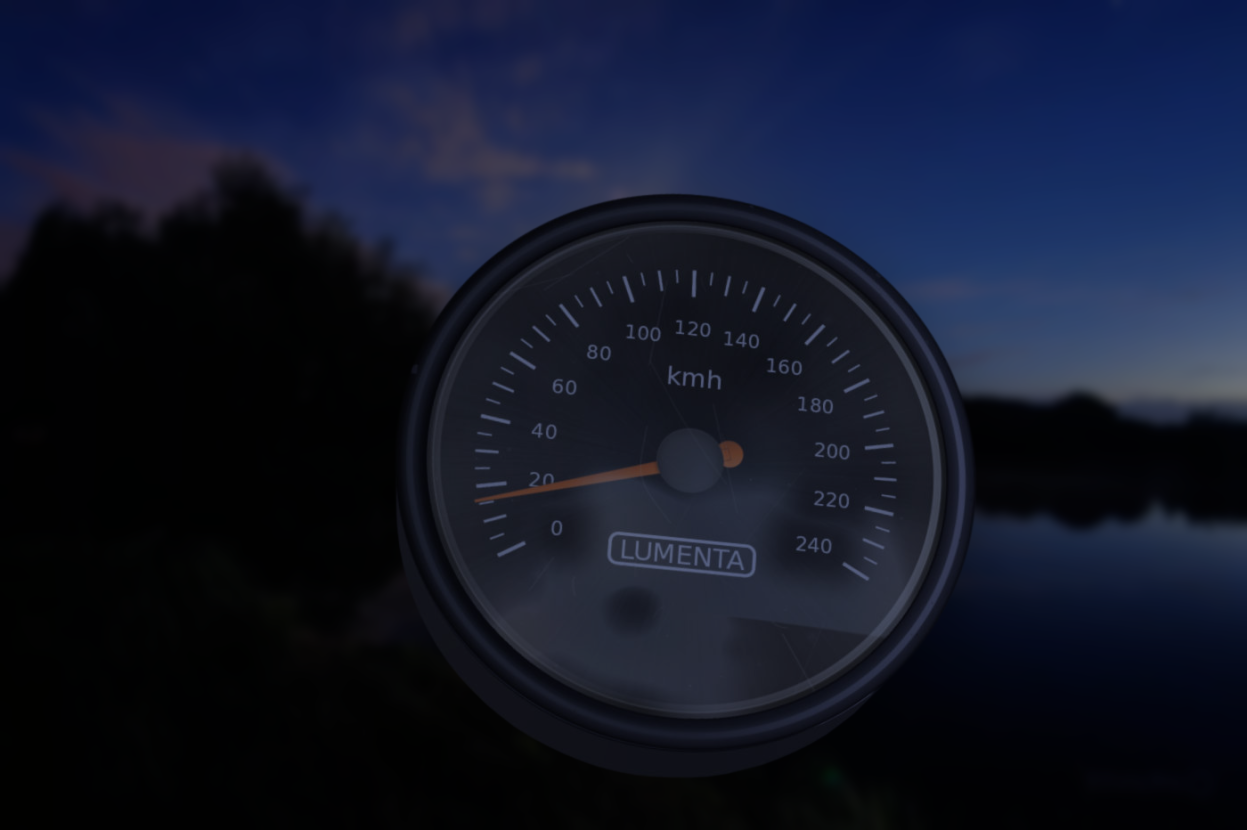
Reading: {"value": 15, "unit": "km/h"}
